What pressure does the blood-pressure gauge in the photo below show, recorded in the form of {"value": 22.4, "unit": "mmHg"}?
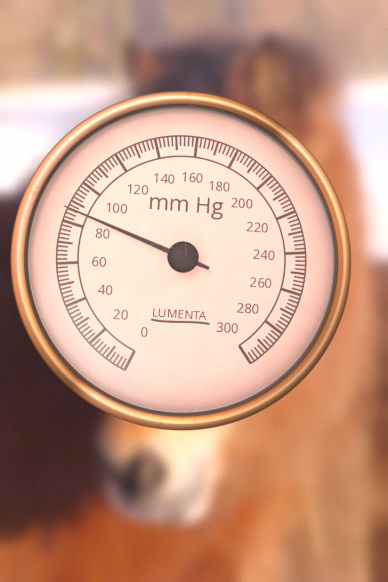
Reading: {"value": 86, "unit": "mmHg"}
